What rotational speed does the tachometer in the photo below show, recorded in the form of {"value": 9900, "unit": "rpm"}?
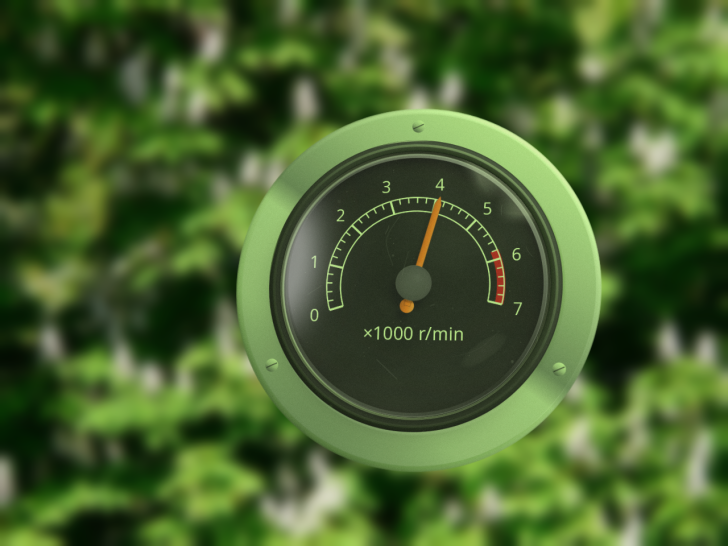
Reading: {"value": 4100, "unit": "rpm"}
